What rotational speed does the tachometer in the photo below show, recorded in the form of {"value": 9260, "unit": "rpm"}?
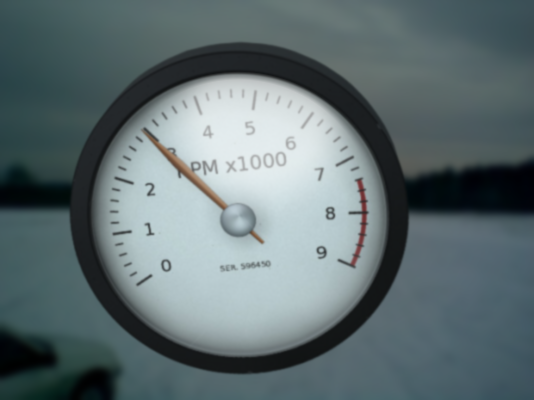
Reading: {"value": 3000, "unit": "rpm"}
